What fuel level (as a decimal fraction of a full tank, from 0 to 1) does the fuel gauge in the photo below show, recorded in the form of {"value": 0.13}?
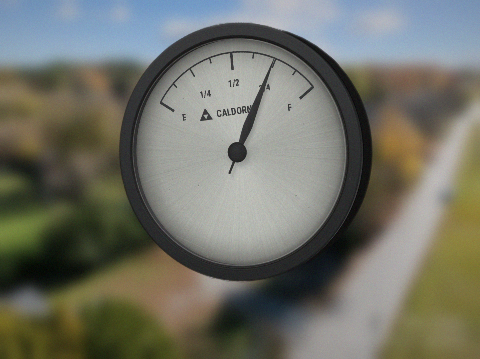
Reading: {"value": 0.75}
